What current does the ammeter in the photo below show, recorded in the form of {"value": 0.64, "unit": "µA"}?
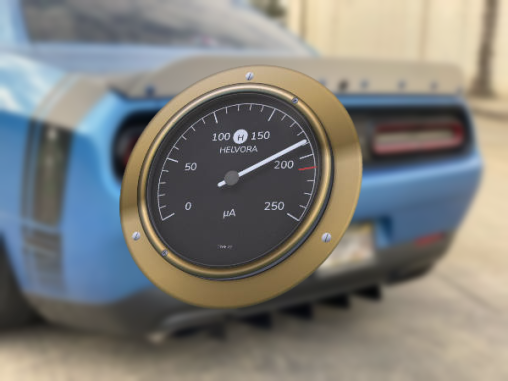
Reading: {"value": 190, "unit": "µA"}
